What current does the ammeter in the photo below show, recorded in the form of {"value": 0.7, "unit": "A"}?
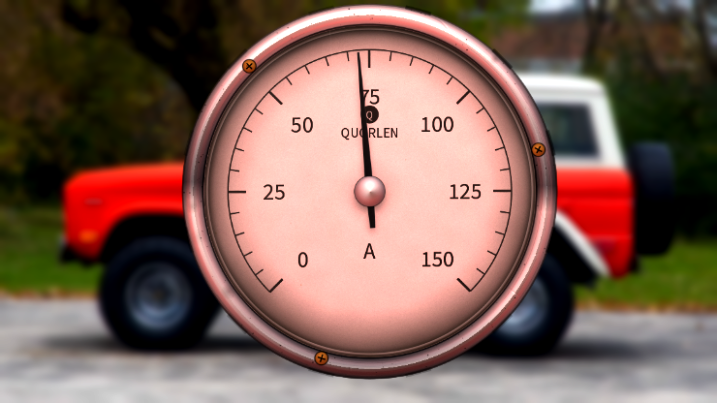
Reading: {"value": 72.5, "unit": "A"}
